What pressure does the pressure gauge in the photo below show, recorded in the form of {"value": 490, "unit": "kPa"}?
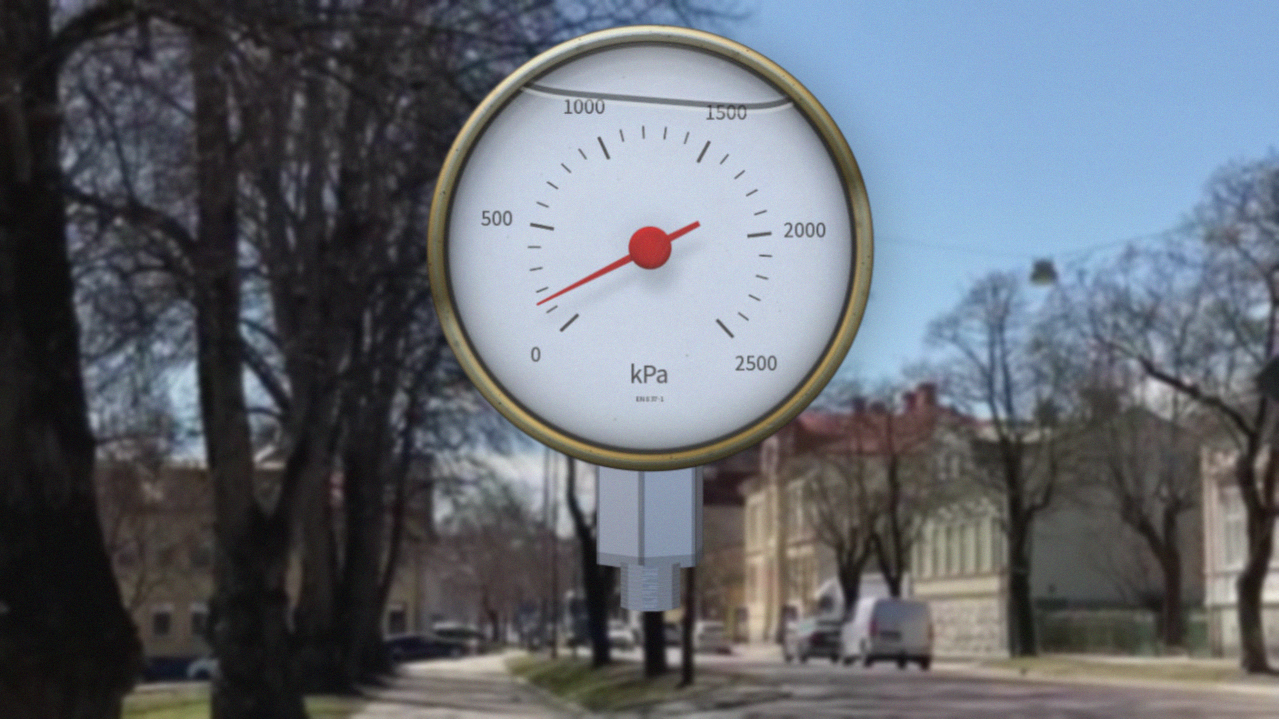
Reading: {"value": 150, "unit": "kPa"}
